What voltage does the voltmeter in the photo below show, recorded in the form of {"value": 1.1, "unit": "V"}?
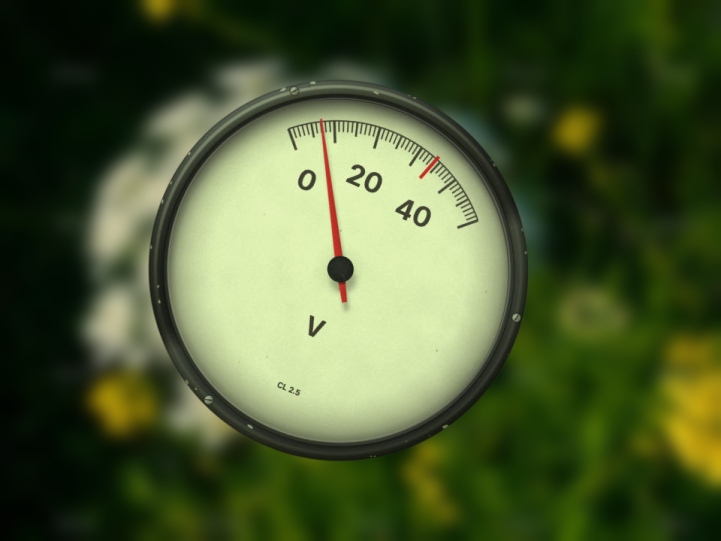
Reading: {"value": 7, "unit": "V"}
